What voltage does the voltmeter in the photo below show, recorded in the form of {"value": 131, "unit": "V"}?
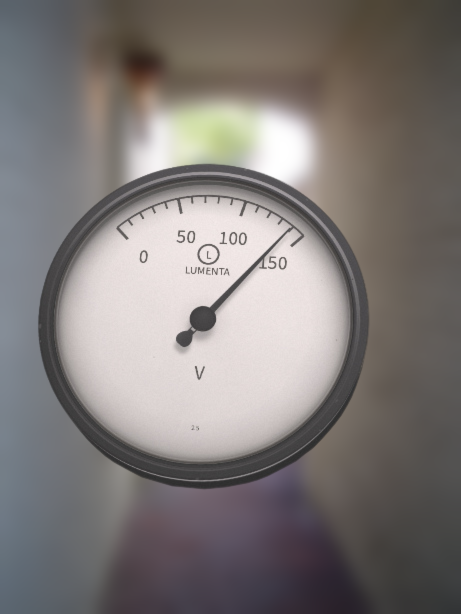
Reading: {"value": 140, "unit": "V"}
